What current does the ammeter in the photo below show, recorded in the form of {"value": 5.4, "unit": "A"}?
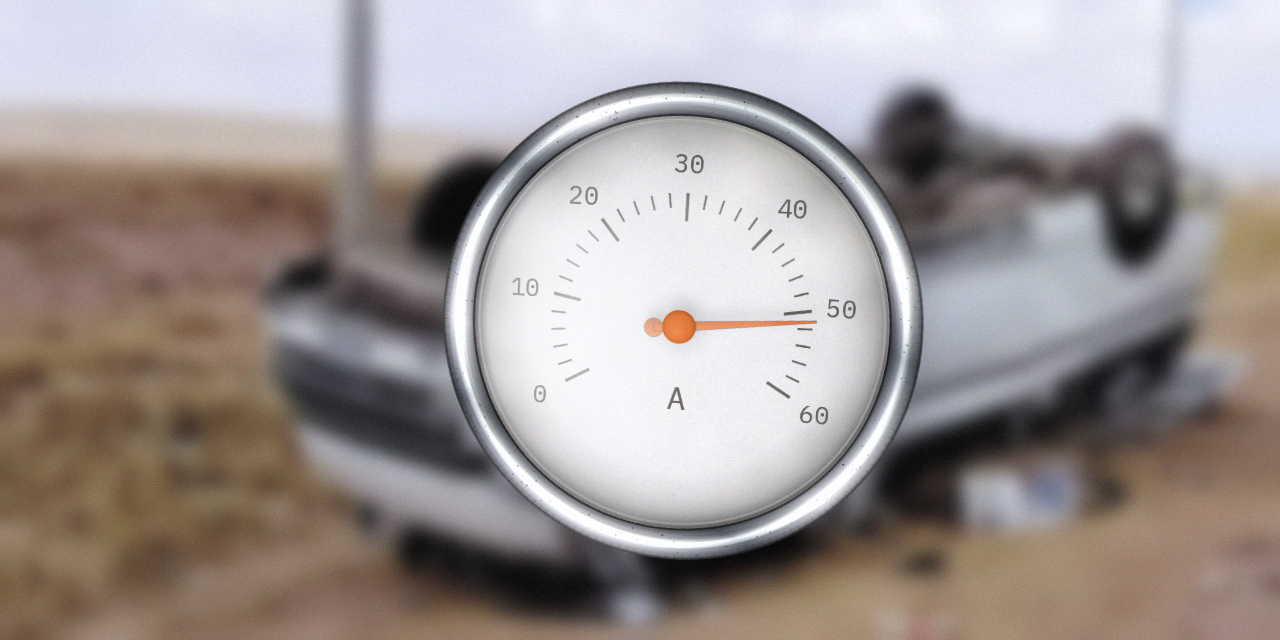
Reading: {"value": 51, "unit": "A"}
